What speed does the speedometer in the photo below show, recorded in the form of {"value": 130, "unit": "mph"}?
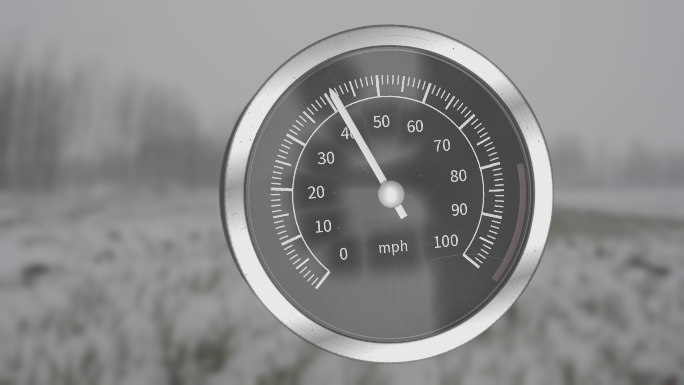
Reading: {"value": 41, "unit": "mph"}
